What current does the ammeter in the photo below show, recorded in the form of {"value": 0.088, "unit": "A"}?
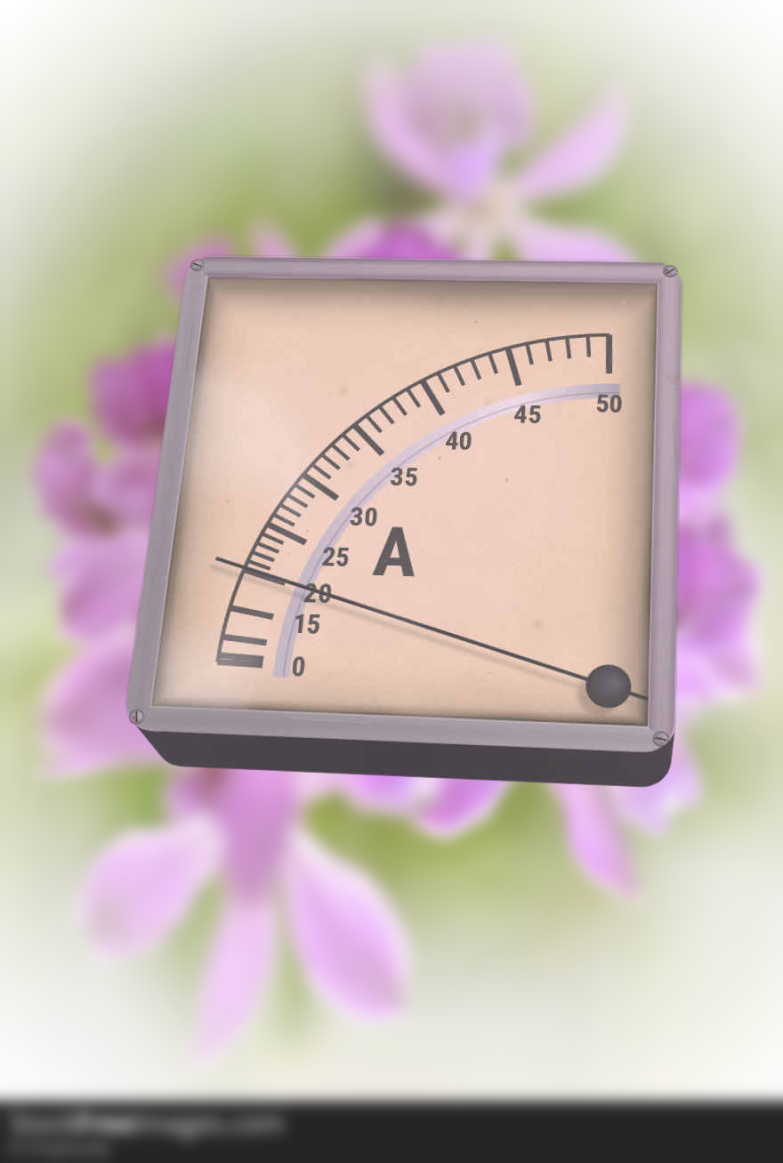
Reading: {"value": 20, "unit": "A"}
